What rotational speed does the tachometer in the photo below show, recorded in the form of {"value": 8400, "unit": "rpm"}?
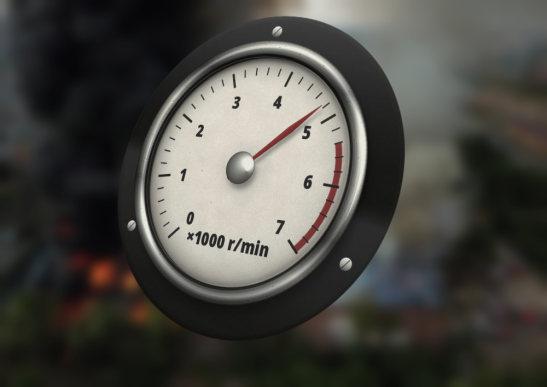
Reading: {"value": 4800, "unit": "rpm"}
